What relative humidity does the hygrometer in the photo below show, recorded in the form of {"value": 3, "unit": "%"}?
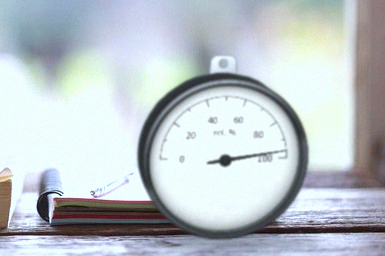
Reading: {"value": 95, "unit": "%"}
